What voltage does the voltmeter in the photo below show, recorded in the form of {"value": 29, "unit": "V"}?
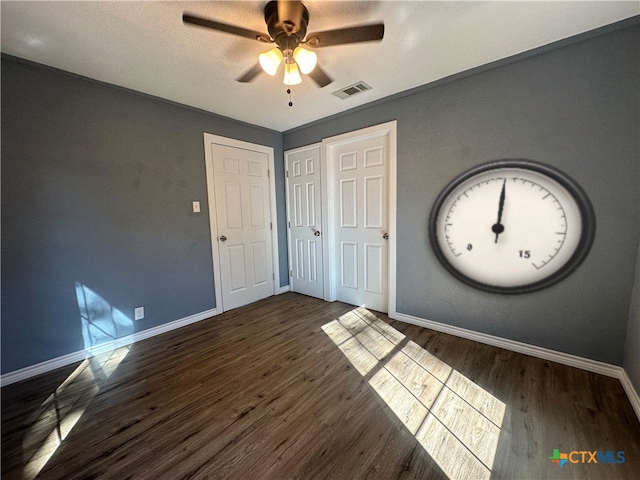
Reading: {"value": 7.5, "unit": "V"}
